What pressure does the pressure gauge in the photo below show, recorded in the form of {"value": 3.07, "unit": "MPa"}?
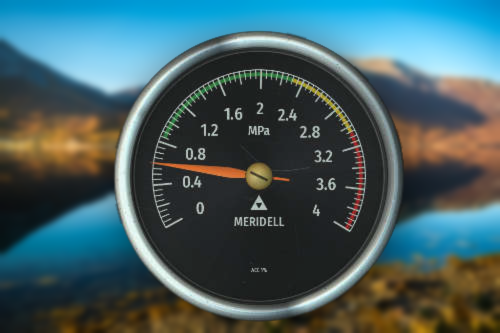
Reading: {"value": 0.6, "unit": "MPa"}
